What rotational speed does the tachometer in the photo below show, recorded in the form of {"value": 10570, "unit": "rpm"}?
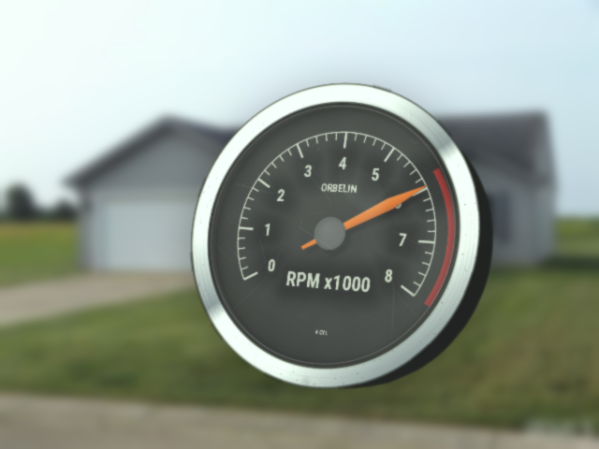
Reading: {"value": 6000, "unit": "rpm"}
